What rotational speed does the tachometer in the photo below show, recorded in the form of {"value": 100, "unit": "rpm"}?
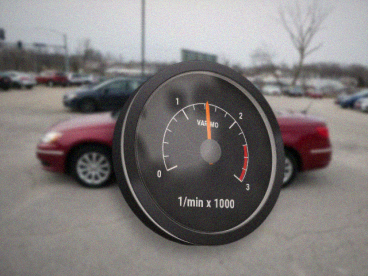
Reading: {"value": 1400, "unit": "rpm"}
